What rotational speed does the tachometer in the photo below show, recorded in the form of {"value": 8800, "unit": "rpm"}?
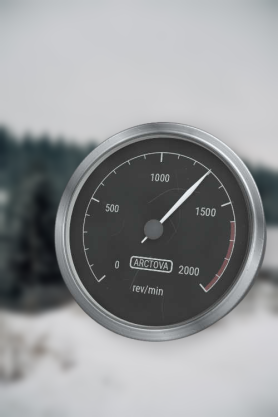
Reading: {"value": 1300, "unit": "rpm"}
